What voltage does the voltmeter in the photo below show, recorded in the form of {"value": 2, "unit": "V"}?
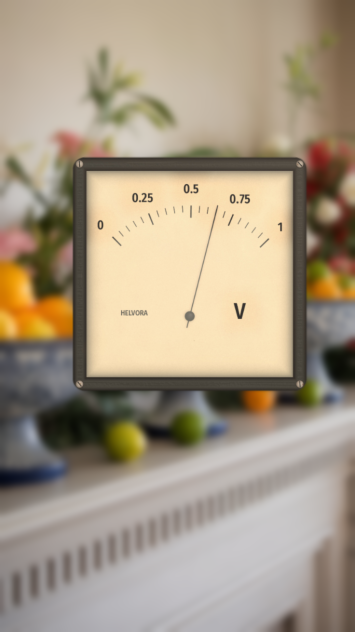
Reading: {"value": 0.65, "unit": "V"}
